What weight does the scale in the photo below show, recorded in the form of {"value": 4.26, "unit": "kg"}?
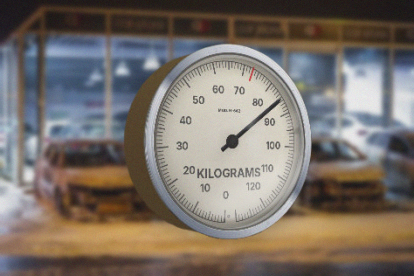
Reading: {"value": 85, "unit": "kg"}
